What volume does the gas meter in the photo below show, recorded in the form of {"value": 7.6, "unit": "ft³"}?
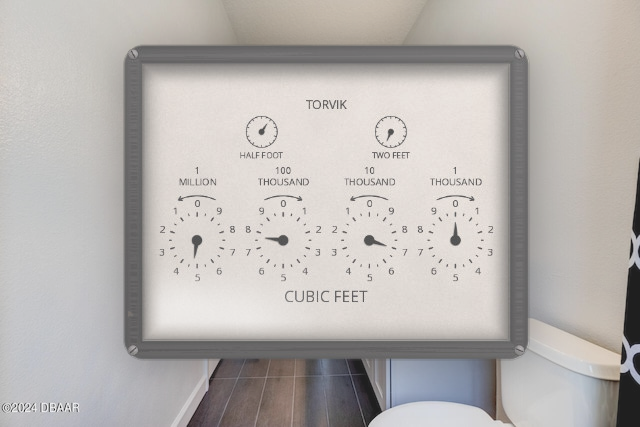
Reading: {"value": 477000, "unit": "ft³"}
